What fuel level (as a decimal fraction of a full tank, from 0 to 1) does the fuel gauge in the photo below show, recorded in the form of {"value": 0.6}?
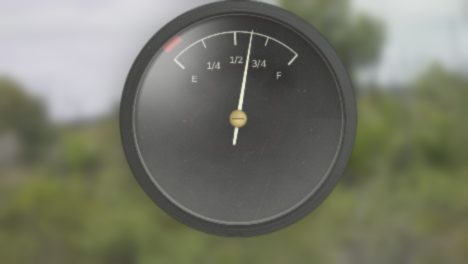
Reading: {"value": 0.625}
